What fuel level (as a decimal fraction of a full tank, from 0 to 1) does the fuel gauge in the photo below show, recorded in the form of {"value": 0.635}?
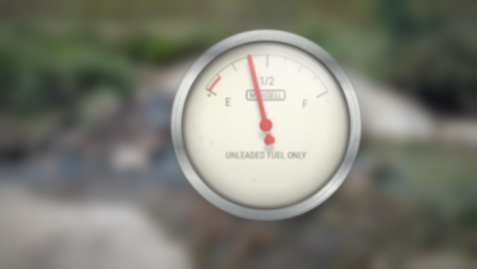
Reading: {"value": 0.375}
